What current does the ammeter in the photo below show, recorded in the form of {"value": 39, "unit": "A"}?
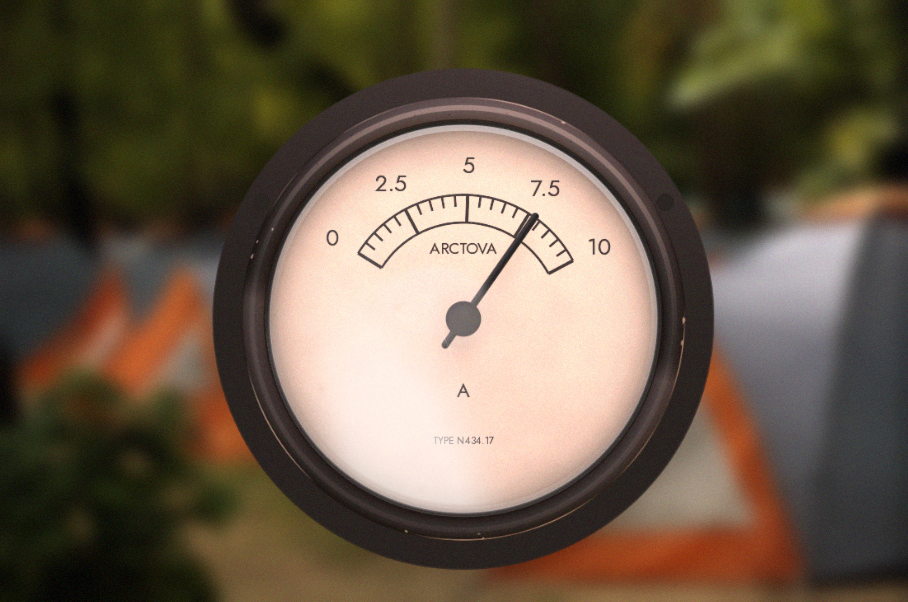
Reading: {"value": 7.75, "unit": "A"}
